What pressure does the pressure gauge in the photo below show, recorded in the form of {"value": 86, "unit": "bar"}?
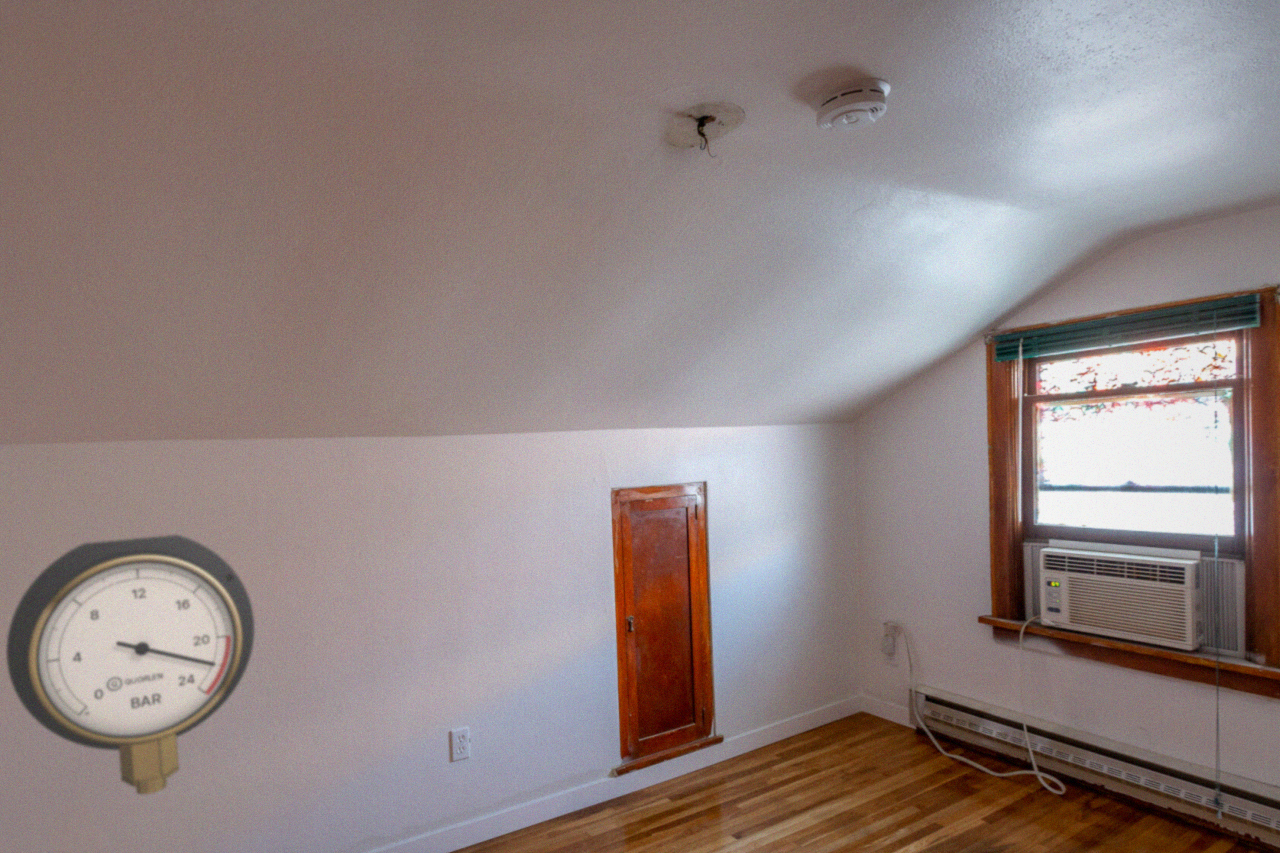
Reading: {"value": 22, "unit": "bar"}
